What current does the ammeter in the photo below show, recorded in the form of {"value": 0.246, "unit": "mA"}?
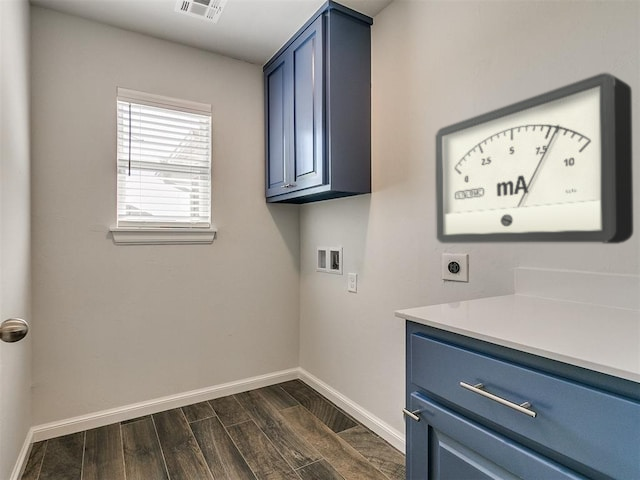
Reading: {"value": 8, "unit": "mA"}
